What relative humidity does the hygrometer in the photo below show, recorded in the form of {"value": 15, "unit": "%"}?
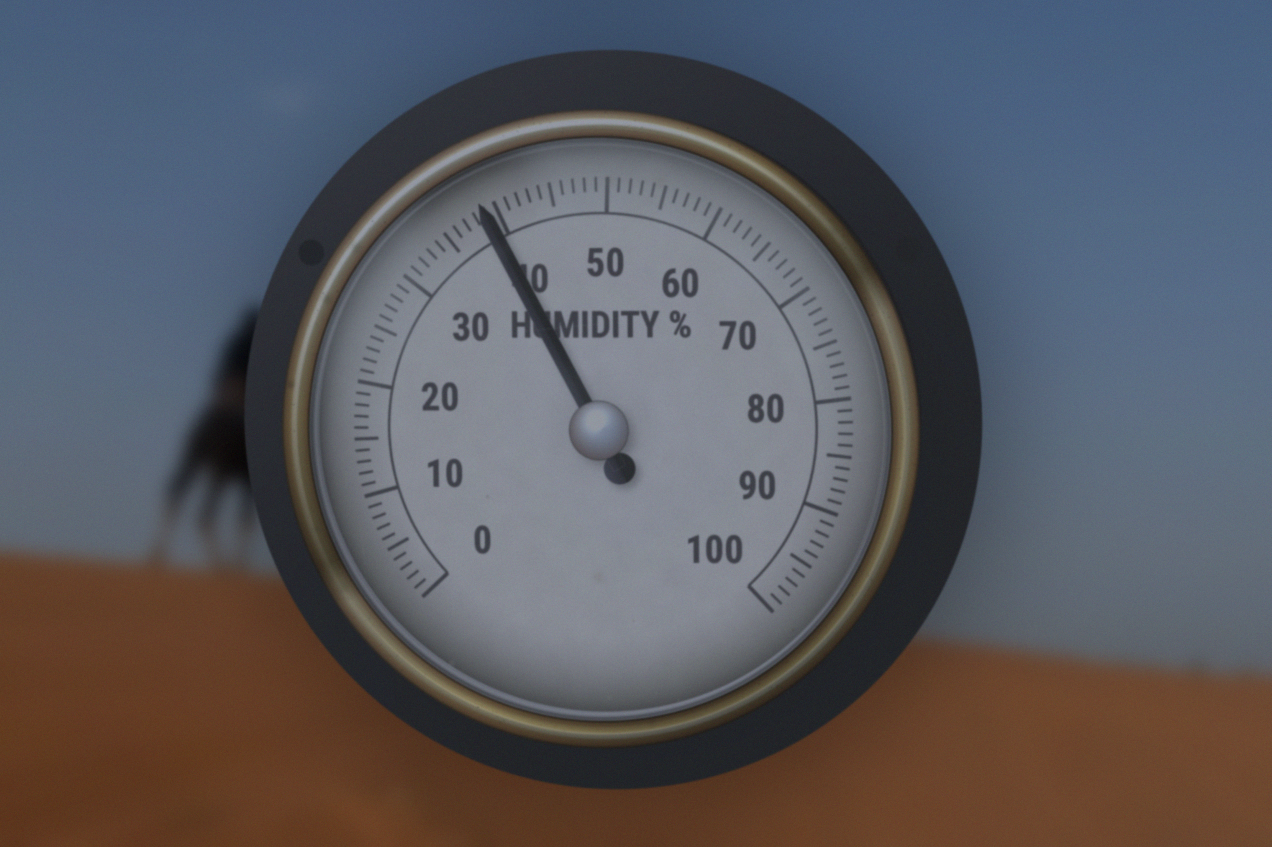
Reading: {"value": 39, "unit": "%"}
